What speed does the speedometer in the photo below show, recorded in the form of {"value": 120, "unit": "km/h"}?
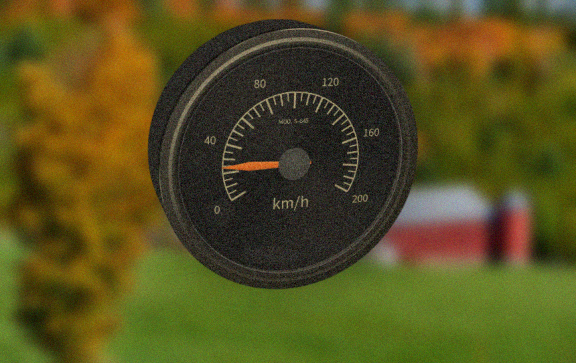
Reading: {"value": 25, "unit": "km/h"}
